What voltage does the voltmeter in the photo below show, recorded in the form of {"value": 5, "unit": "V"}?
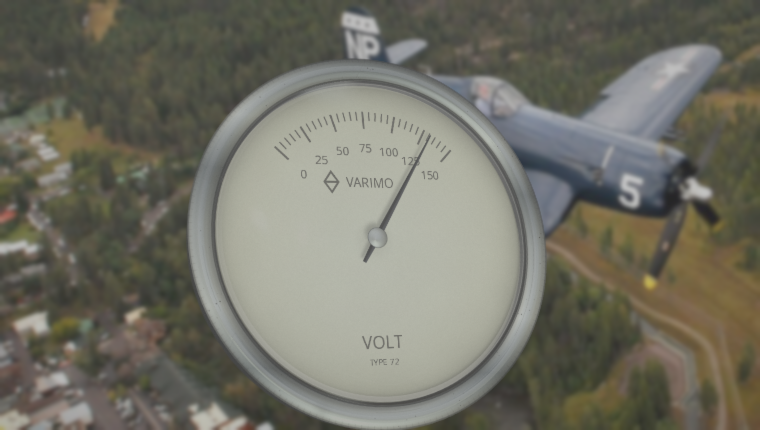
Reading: {"value": 130, "unit": "V"}
